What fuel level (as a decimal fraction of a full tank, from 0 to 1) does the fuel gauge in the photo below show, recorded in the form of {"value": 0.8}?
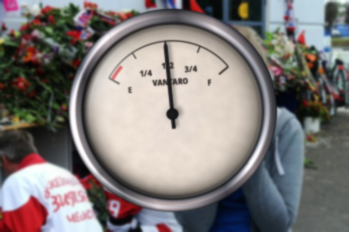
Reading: {"value": 0.5}
